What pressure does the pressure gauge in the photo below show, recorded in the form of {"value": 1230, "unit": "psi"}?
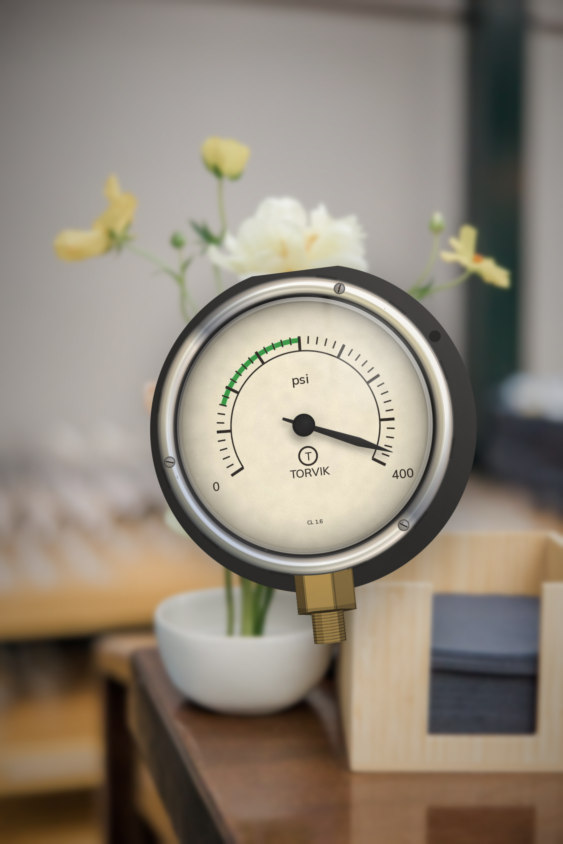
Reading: {"value": 385, "unit": "psi"}
